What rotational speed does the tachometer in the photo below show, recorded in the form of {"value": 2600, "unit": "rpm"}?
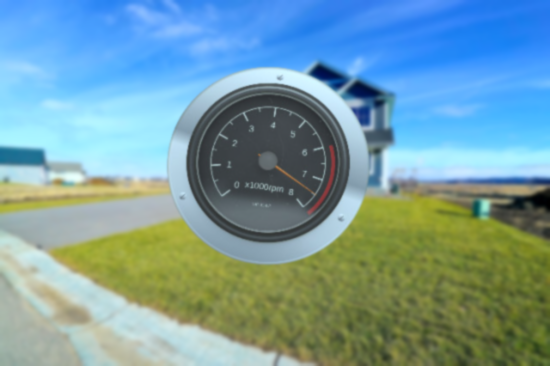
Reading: {"value": 7500, "unit": "rpm"}
